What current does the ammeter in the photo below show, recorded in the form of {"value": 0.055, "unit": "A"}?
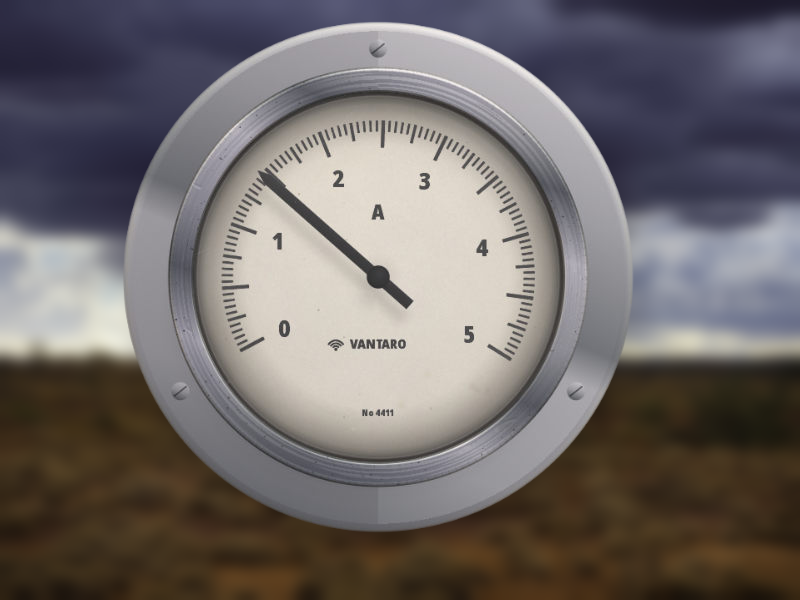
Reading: {"value": 1.45, "unit": "A"}
